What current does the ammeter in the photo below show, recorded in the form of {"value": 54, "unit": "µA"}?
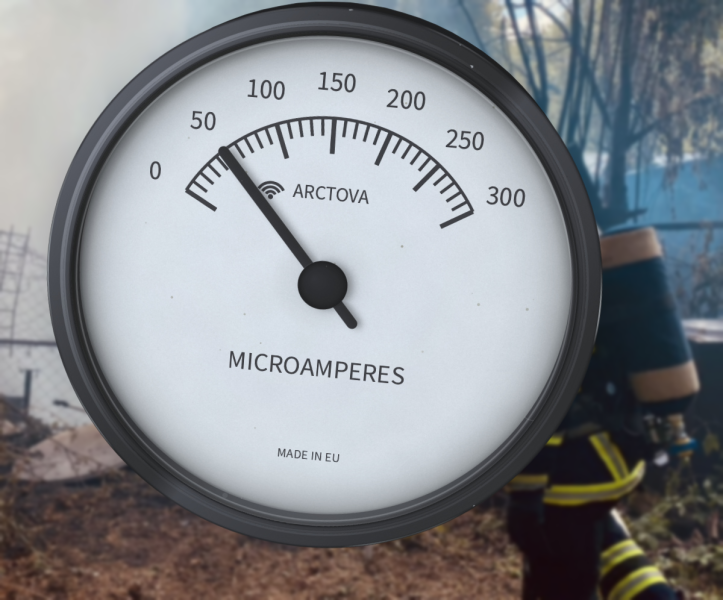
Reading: {"value": 50, "unit": "µA"}
